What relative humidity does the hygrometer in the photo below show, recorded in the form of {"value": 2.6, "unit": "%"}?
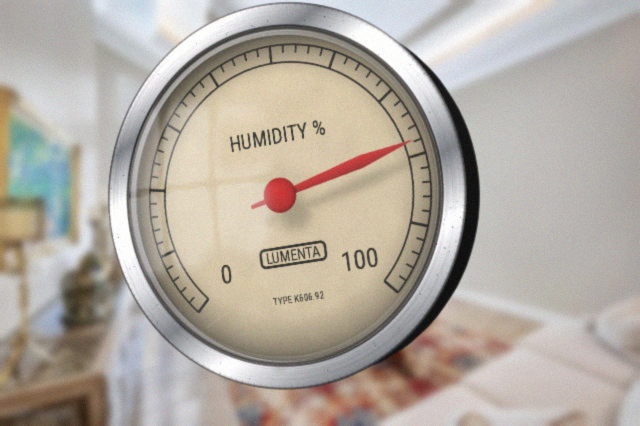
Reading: {"value": 78, "unit": "%"}
